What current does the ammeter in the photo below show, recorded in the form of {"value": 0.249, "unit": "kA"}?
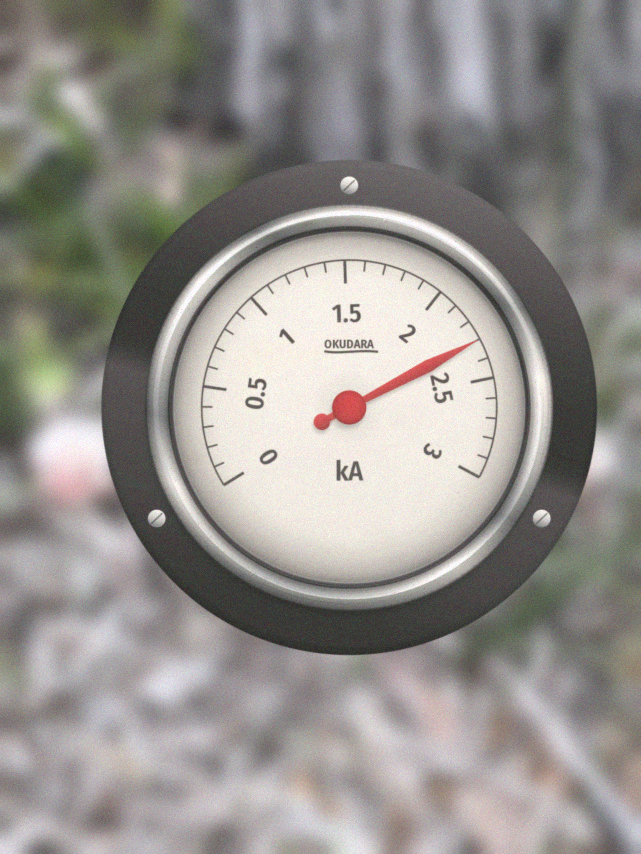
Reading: {"value": 2.3, "unit": "kA"}
